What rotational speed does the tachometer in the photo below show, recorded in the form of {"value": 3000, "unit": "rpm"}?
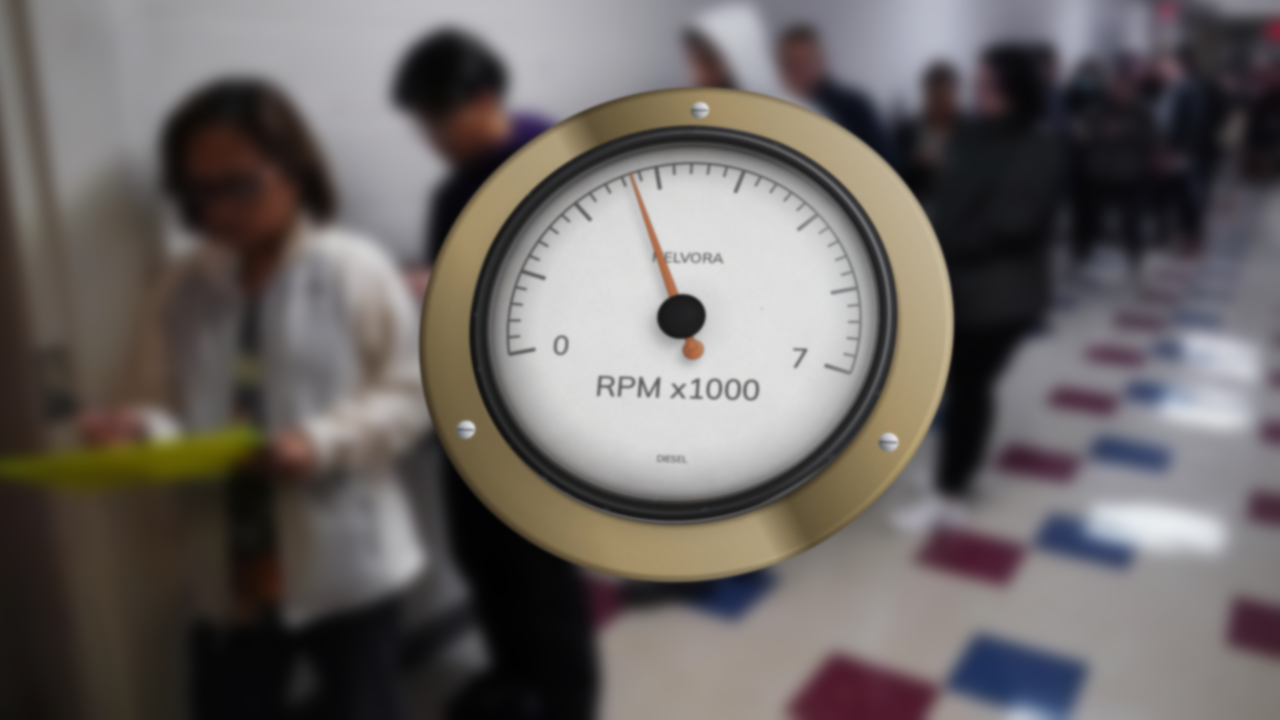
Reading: {"value": 2700, "unit": "rpm"}
